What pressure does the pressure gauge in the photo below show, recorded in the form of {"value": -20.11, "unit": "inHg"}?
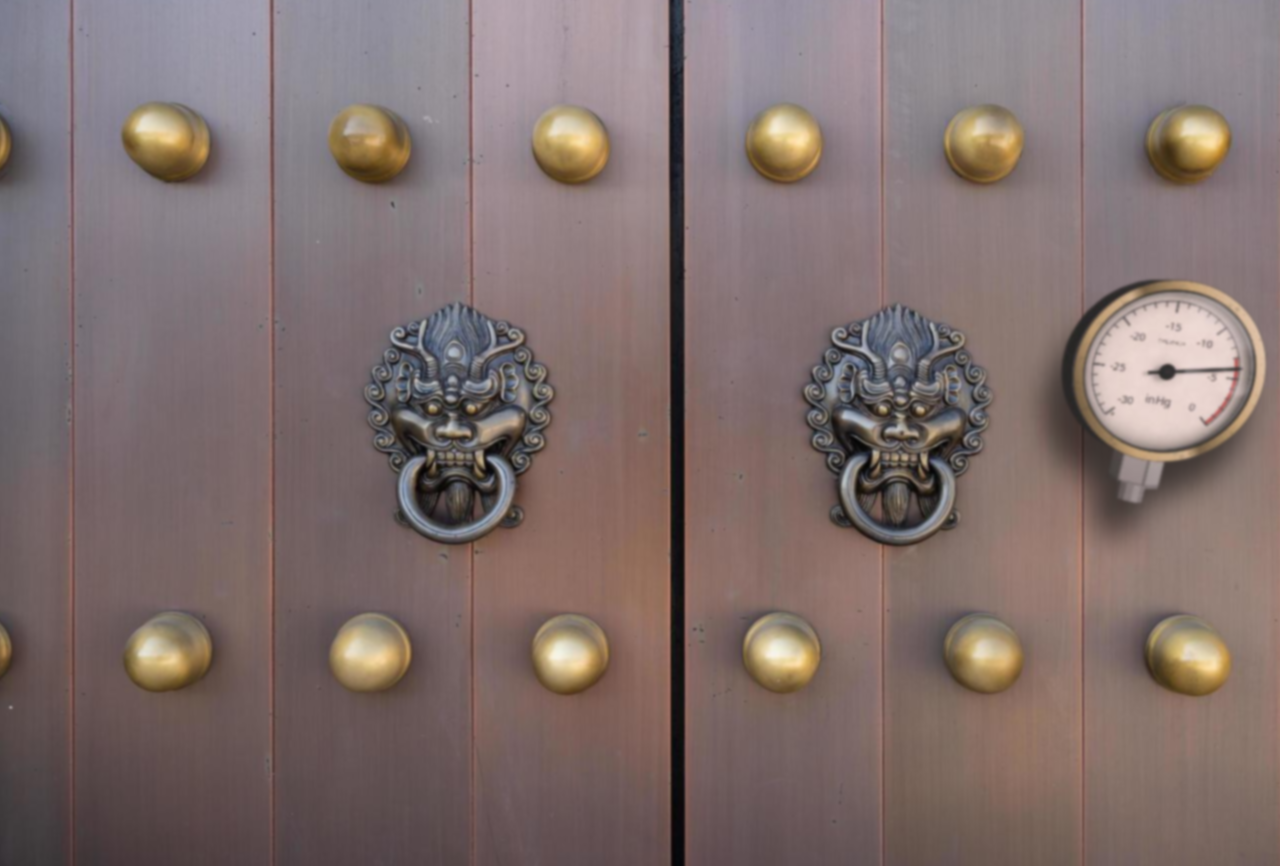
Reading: {"value": -6, "unit": "inHg"}
